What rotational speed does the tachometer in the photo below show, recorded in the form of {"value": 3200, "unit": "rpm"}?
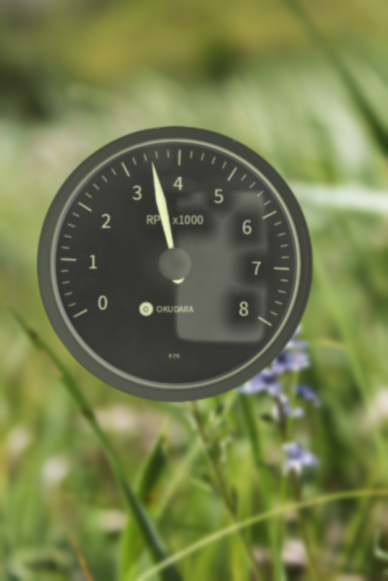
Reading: {"value": 3500, "unit": "rpm"}
